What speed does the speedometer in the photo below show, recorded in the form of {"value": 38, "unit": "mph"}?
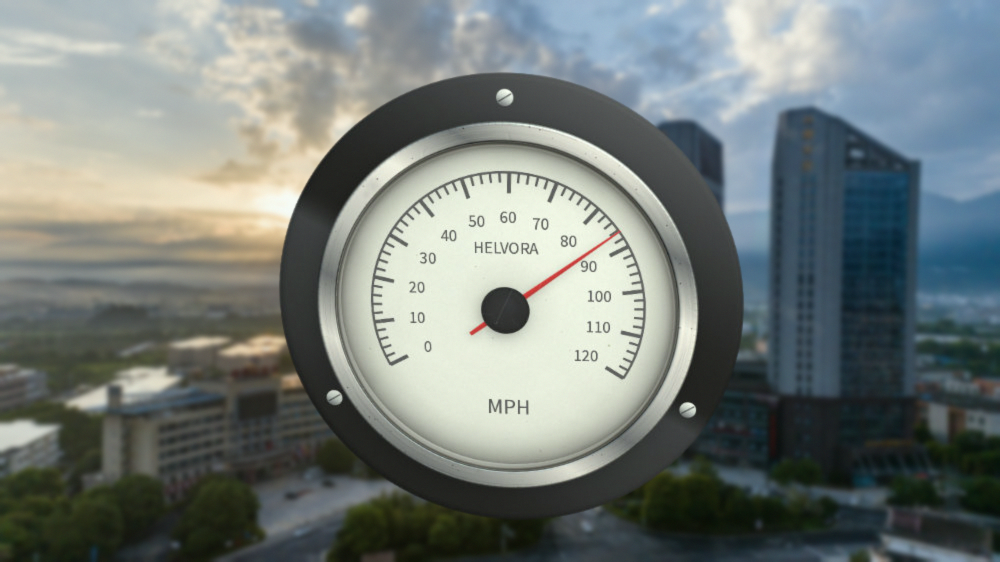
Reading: {"value": 86, "unit": "mph"}
